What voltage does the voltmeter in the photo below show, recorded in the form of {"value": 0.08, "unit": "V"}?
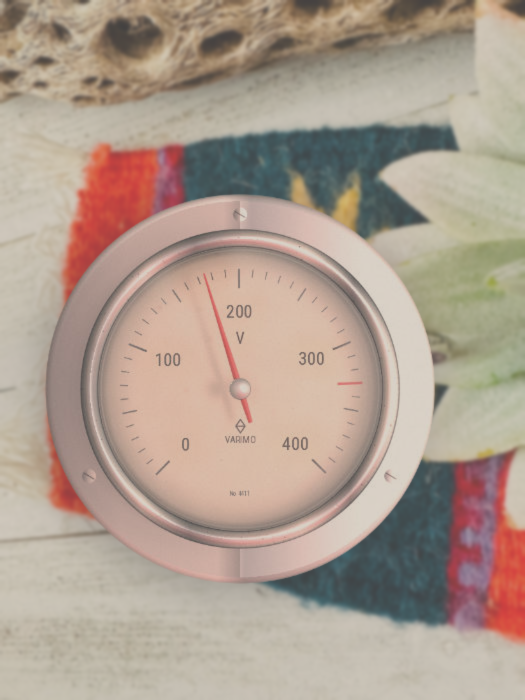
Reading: {"value": 175, "unit": "V"}
